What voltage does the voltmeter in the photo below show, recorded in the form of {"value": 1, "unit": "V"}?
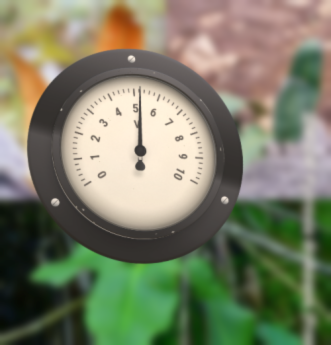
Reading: {"value": 5.2, "unit": "V"}
